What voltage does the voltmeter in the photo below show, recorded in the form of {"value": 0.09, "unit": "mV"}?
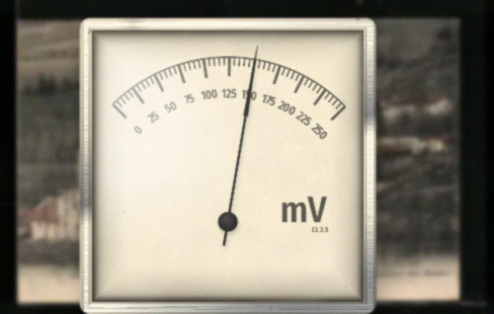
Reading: {"value": 150, "unit": "mV"}
